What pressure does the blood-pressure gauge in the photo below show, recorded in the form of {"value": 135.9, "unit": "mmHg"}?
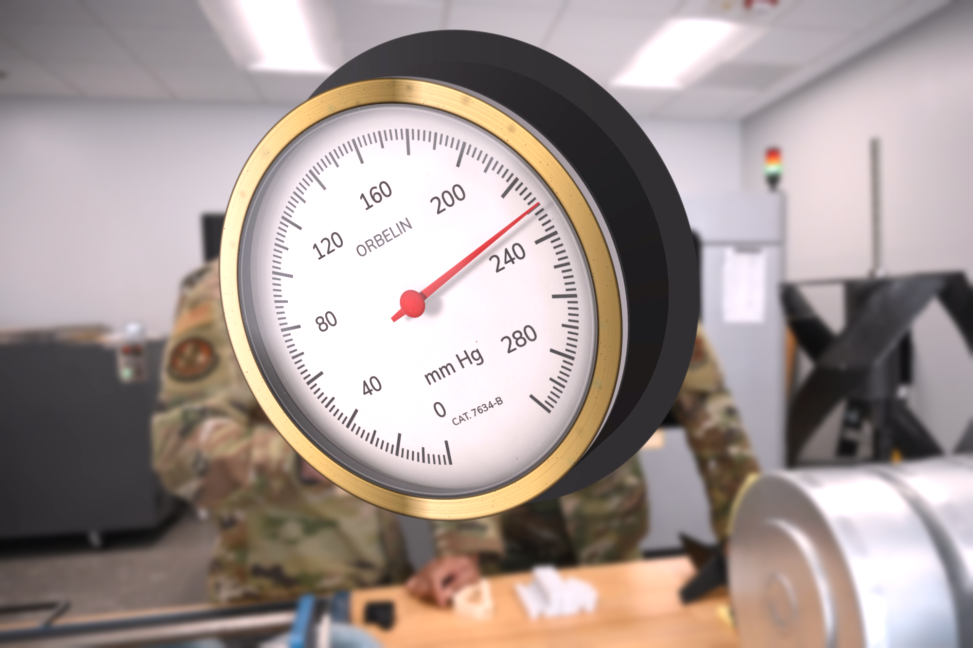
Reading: {"value": 230, "unit": "mmHg"}
